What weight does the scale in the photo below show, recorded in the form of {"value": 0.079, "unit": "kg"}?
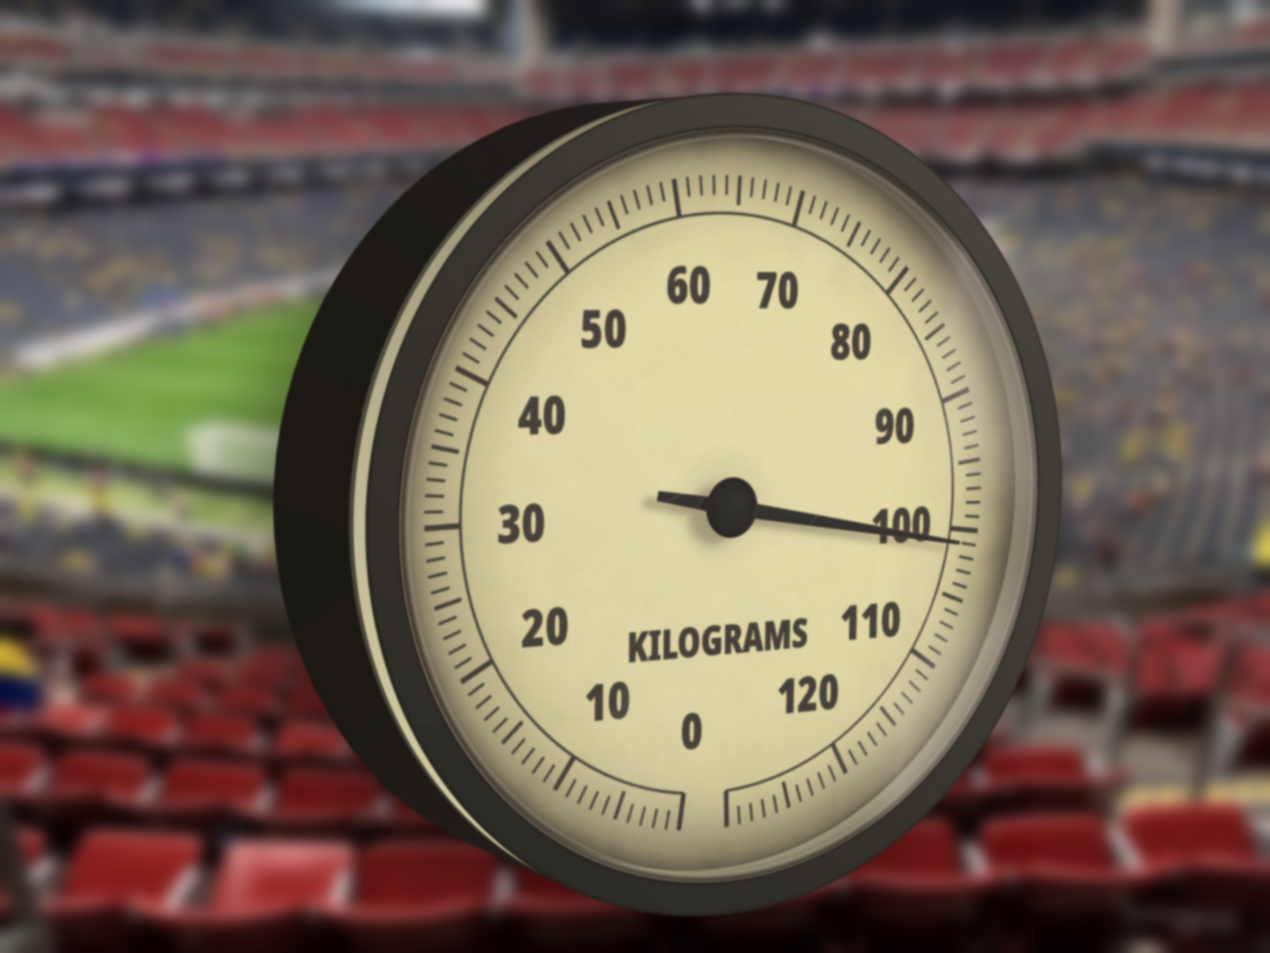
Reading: {"value": 101, "unit": "kg"}
